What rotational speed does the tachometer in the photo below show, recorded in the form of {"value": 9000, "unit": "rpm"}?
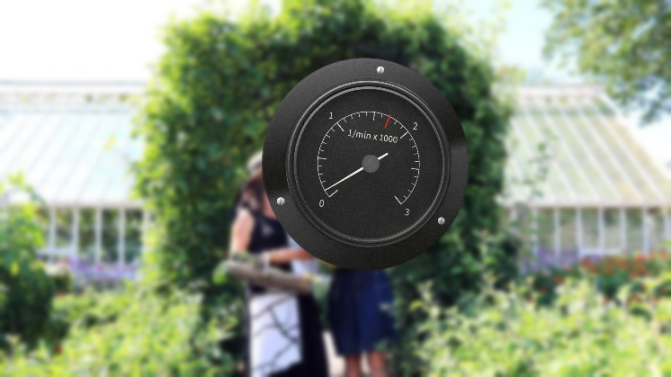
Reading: {"value": 100, "unit": "rpm"}
